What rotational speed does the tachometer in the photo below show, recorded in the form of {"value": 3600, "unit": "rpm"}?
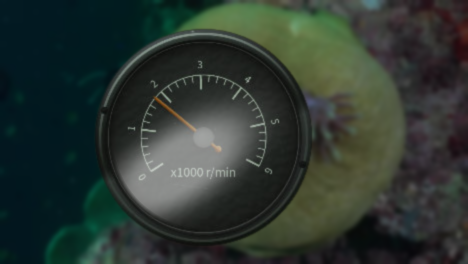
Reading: {"value": 1800, "unit": "rpm"}
